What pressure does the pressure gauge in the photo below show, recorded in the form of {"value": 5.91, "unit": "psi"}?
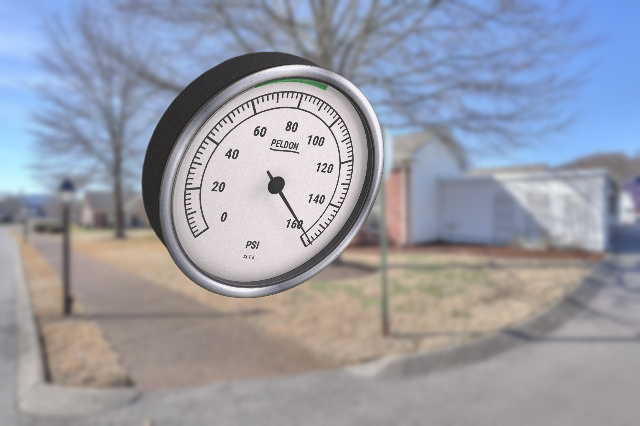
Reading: {"value": 158, "unit": "psi"}
